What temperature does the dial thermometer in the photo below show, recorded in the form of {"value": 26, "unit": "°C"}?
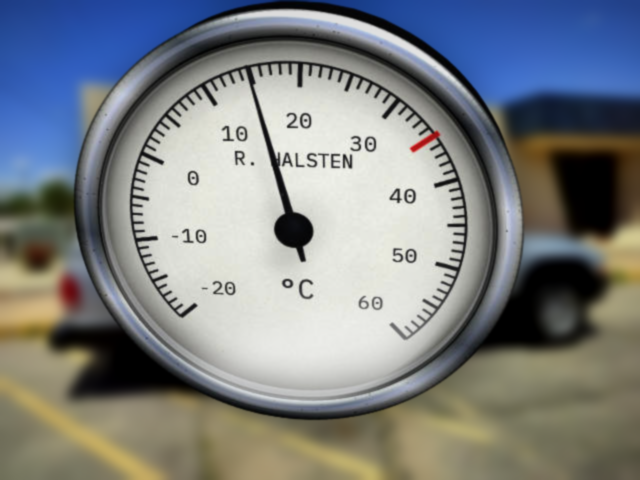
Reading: {"value": 15, "unit": "°C"}
